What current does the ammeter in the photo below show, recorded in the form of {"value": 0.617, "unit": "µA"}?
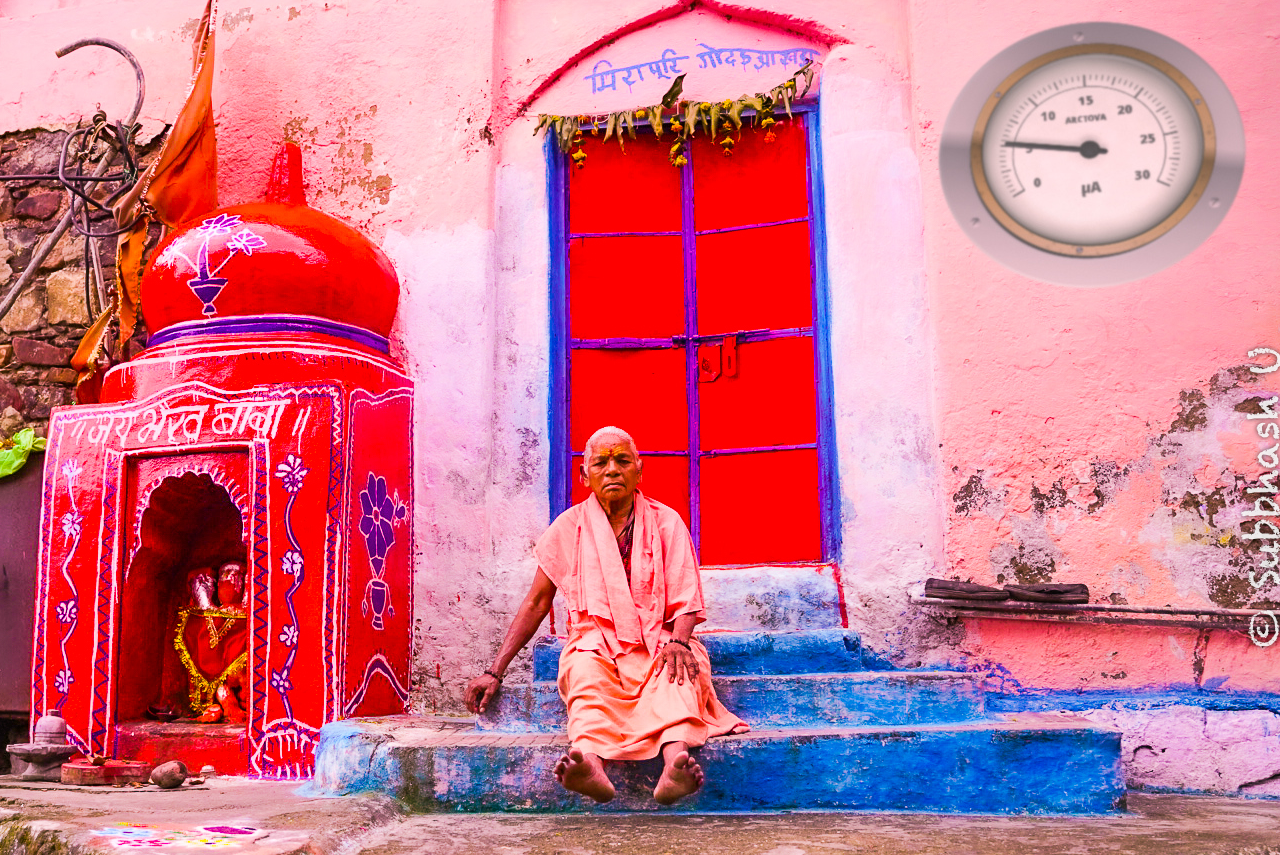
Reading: {"value": 5, "unit": "µA"}
